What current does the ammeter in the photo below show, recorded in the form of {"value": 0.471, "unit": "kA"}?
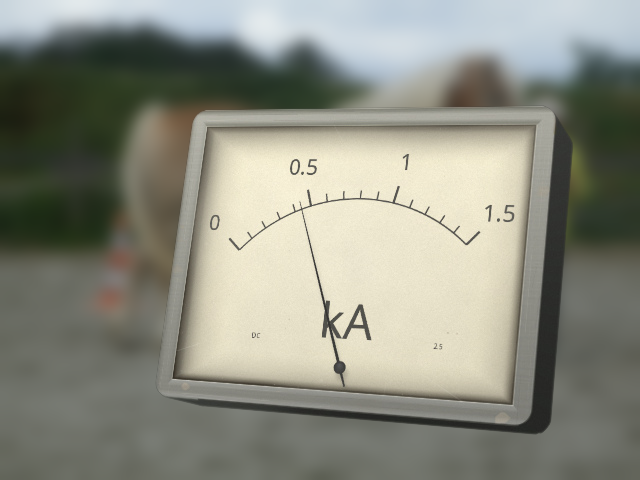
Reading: {"value": 0.45, "unit": "kA"}
